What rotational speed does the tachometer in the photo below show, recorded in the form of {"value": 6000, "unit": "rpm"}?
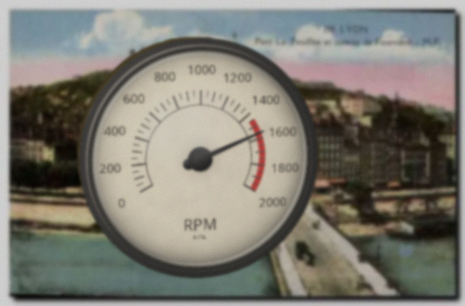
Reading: {"value": 1550, "unit": "rpm"}
